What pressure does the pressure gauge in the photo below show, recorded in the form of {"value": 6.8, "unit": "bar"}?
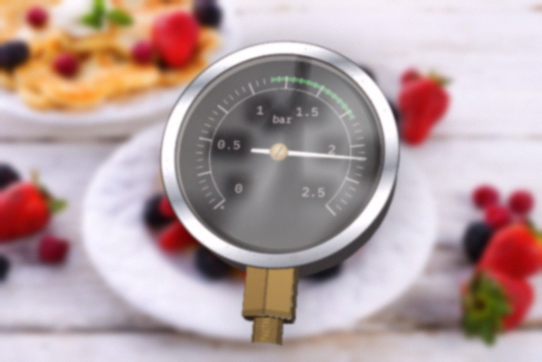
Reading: {"value": 2.1, "unit": "bar"}
